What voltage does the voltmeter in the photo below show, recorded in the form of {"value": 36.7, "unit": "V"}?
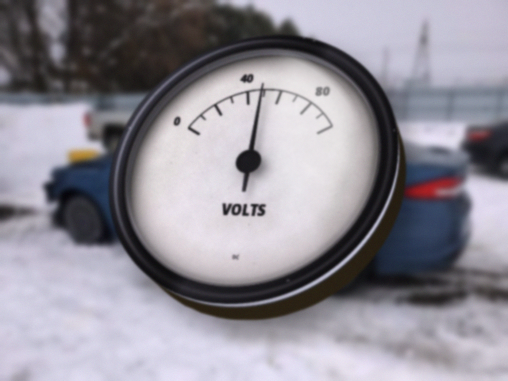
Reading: {"value": 50, "unit": "V"}
